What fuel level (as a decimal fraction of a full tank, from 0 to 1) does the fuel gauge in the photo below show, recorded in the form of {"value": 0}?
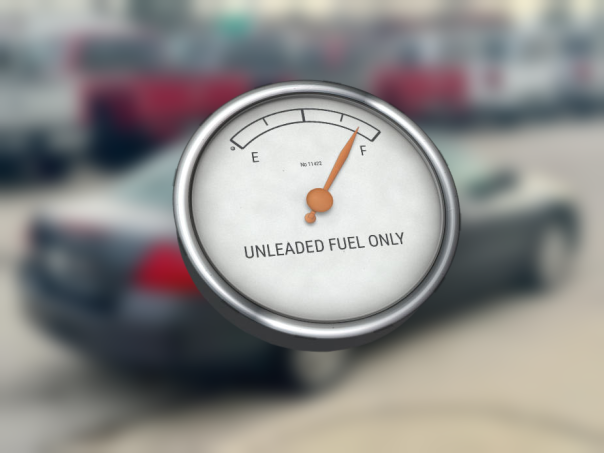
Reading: {"value": 0.875}
